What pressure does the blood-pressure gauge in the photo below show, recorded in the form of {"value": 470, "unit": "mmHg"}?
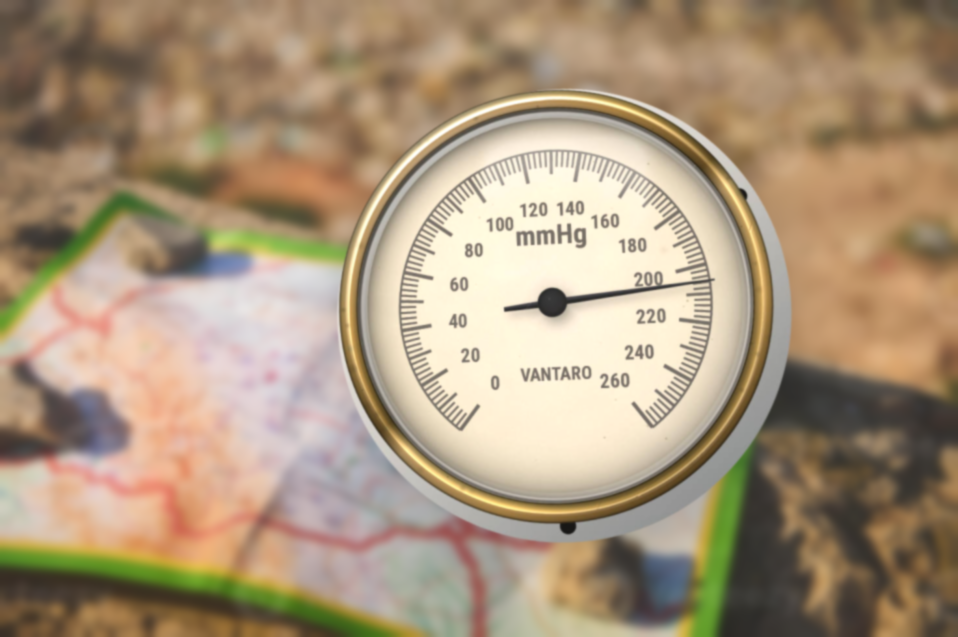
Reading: {"value": 206, "unit": "mmHg"}
